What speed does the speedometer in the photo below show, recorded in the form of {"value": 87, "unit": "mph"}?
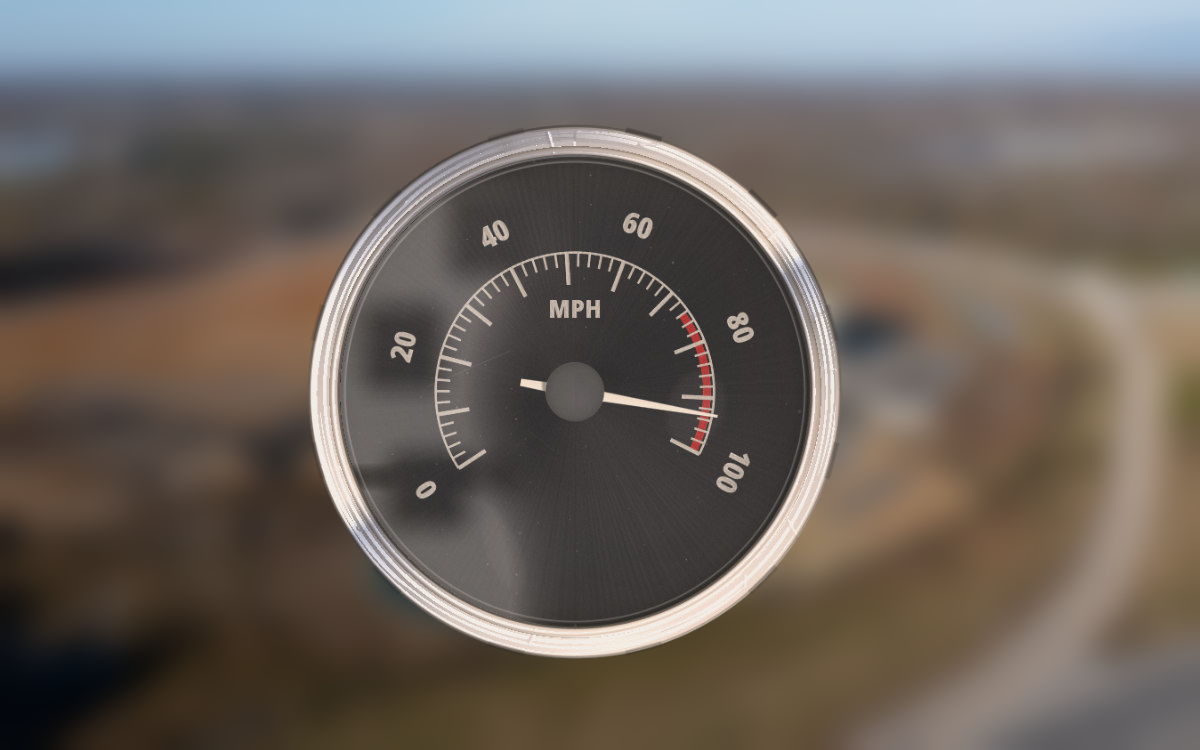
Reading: {"value": 93, "unit": "mph"}
